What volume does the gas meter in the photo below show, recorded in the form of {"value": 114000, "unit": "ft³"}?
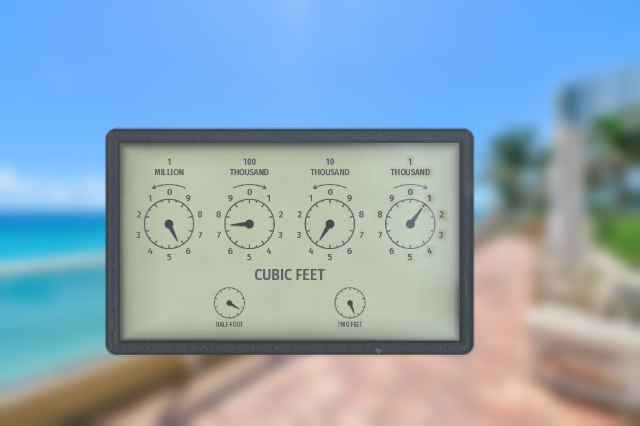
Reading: {"value": 574100, "unit": "ft³"}
